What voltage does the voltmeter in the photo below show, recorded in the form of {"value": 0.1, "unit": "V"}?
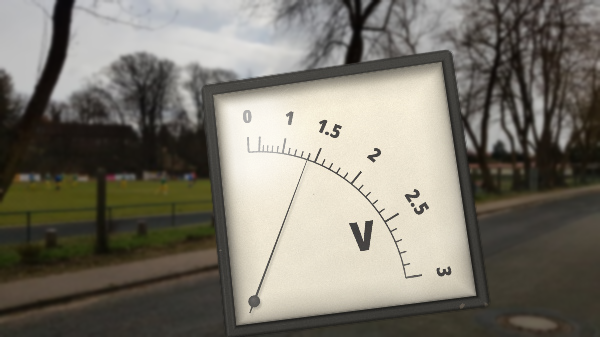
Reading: {"value": 1.4, "unit": "V"}
